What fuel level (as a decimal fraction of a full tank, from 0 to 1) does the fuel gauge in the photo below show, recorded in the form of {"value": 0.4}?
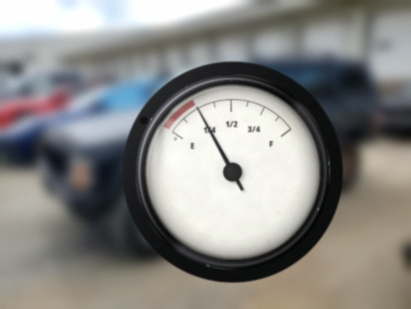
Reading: {"value": 0.25}
